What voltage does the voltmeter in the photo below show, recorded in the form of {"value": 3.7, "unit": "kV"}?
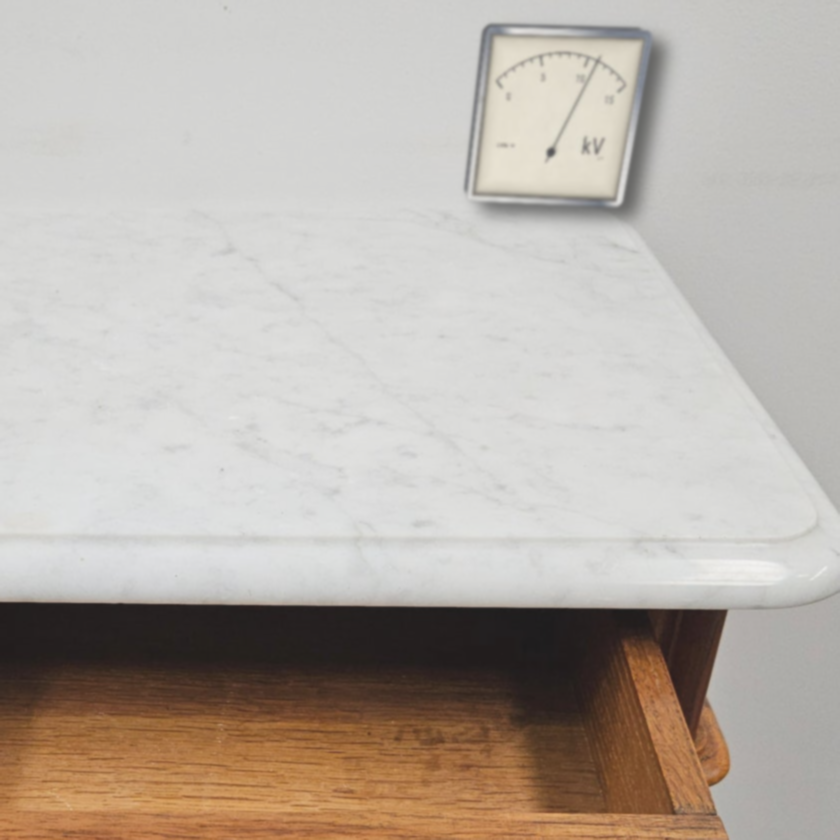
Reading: {"value": 11, "unit": "kV"}
